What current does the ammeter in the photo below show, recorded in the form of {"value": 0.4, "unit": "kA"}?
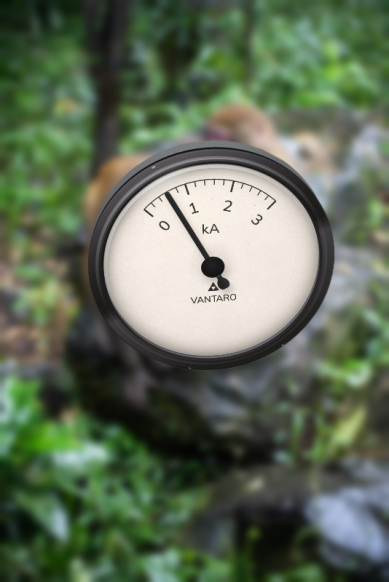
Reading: {"value": 0.6, "unit": "kA"}
